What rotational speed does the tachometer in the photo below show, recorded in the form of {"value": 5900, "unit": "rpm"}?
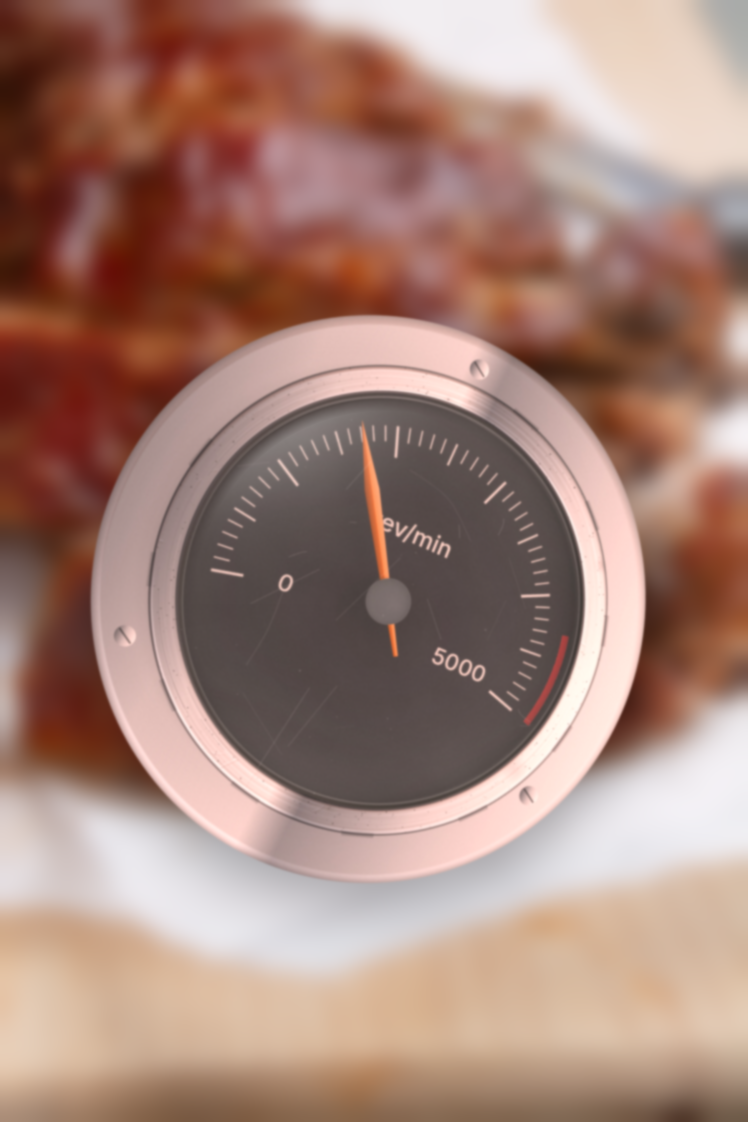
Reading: {"value": 1700, "unit": "rpm"}
